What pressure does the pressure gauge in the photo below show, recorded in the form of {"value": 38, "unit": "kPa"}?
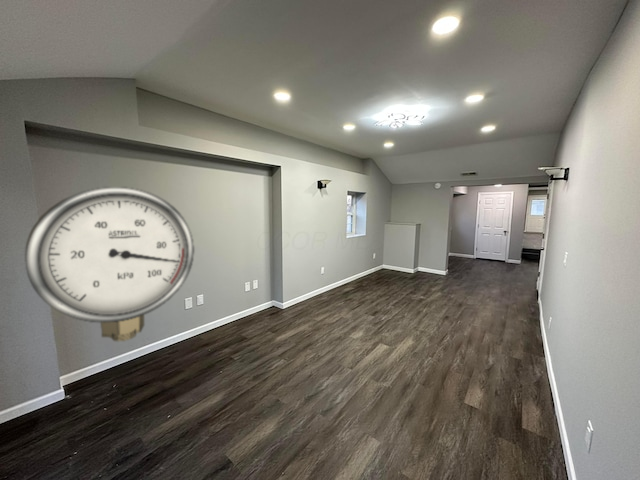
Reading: {"value": 90, "unit": "kPa"}
